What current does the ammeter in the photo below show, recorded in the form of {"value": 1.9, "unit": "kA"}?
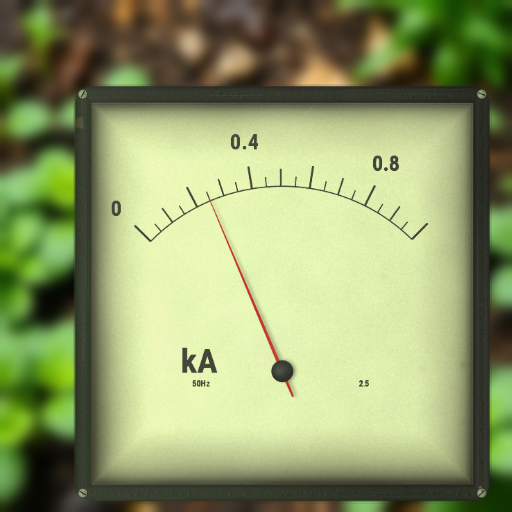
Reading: {"value": 0.25, "unit": "kA"}
